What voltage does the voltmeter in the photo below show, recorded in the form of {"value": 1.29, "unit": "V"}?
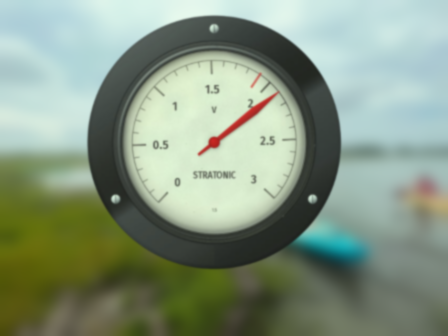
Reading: {"value": 2.1, "unit": "V"}
